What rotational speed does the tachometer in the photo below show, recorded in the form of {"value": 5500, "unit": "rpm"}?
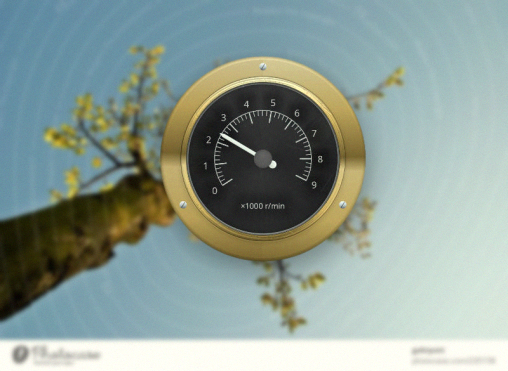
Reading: {"value": 2400, "unit": "rpm"}
